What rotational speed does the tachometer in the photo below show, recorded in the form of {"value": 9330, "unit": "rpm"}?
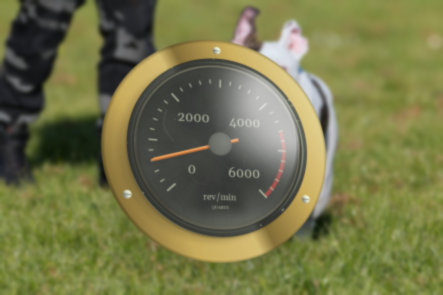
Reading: {"value": 600, "unit": "rpm"}
